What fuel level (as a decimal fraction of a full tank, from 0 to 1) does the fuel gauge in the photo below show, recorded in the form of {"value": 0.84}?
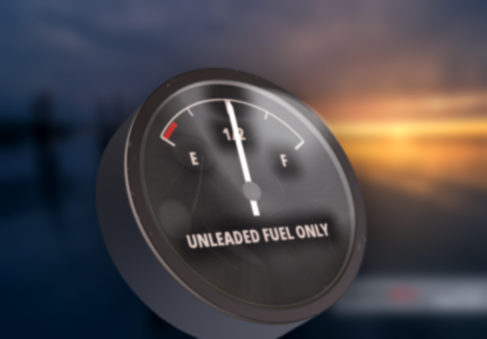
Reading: {"value": 0.5}
